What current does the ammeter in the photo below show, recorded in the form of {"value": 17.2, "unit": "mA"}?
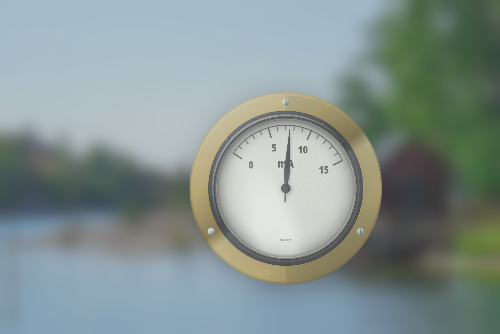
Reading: {"value": 7.5, "unit": "mA"}
